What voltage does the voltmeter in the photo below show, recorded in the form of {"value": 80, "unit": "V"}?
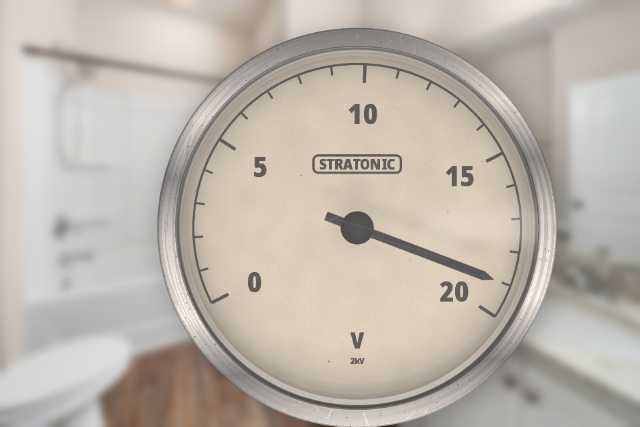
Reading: {"value": 19, "unit": "V"}
